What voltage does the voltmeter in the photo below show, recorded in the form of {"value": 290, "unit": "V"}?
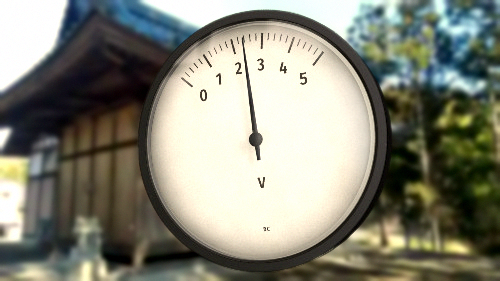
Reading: {"value": 2.4, "unit": "V"}
